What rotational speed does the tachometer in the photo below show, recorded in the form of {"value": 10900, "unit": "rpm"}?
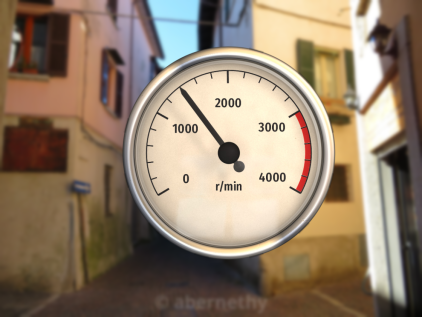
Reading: {"value": 1400, "unit": "rpm"}
